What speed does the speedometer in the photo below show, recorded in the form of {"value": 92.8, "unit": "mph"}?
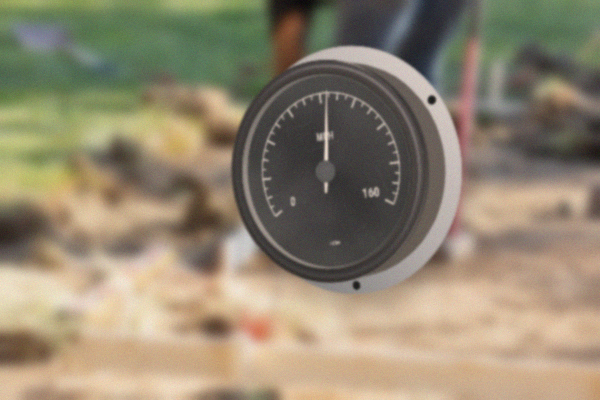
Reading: {"value": 85, "unit": "mph"}
